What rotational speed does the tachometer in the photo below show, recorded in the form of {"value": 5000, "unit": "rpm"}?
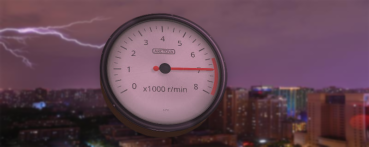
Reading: {"value": 7000, "unit": "rpm"}
